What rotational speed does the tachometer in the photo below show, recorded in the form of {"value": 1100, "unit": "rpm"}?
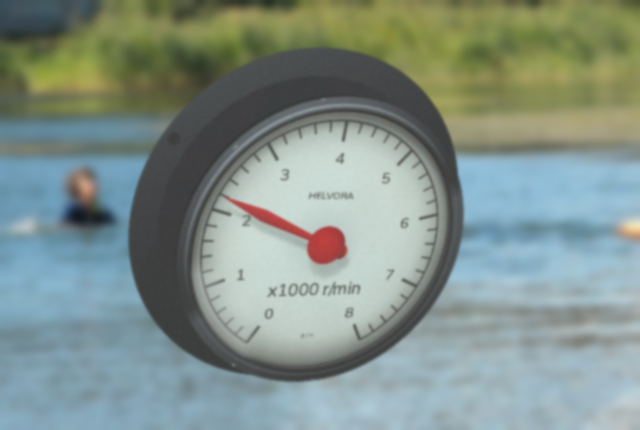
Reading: {"value": 2200, "unit": "rpm"}
